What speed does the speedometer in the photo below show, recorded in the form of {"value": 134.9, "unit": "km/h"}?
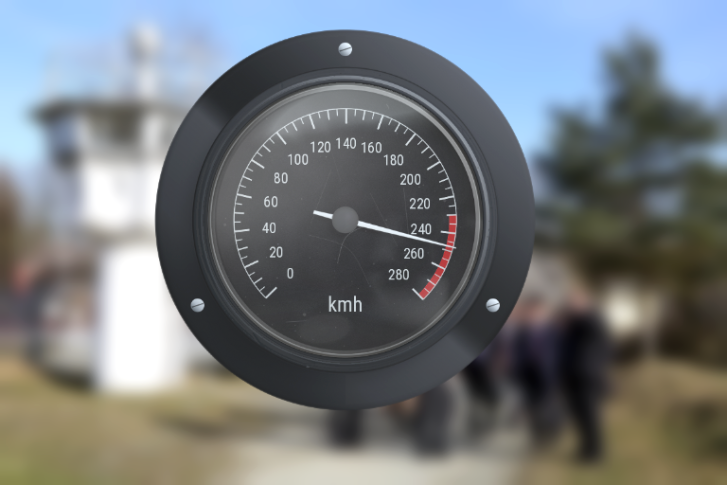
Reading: {"value": 247.5, "unit": "km/h"}
